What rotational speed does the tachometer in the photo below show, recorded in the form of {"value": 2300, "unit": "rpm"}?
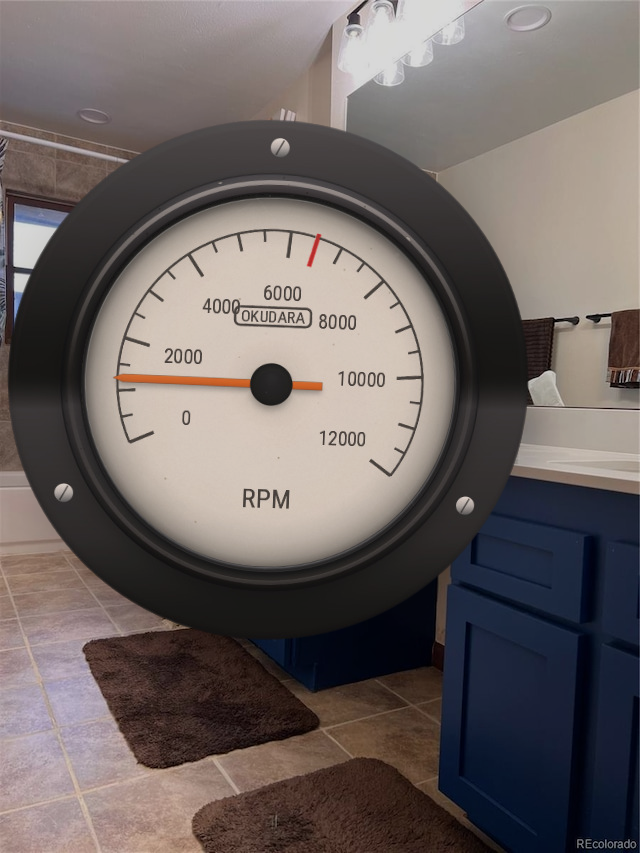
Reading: {"value": 1250, "unit": "rpm"}
